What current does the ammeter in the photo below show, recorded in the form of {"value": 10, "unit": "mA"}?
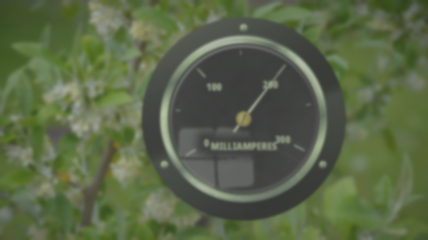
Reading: {"value": 200, "unit": "mA"}
